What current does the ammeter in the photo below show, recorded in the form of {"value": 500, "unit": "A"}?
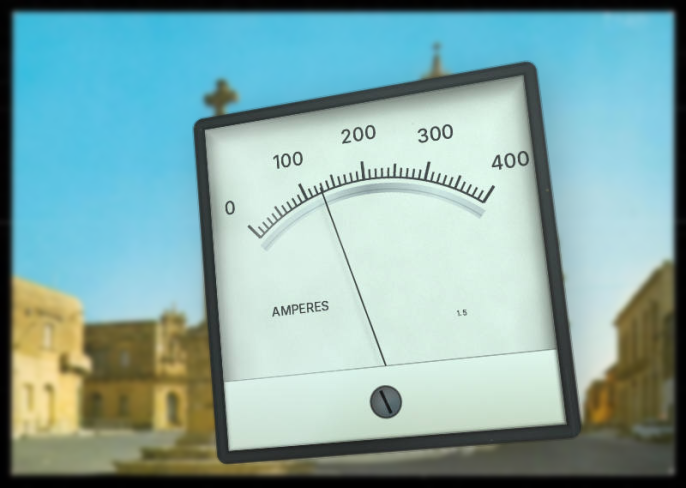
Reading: {"value": 130, "unit": "A"}
